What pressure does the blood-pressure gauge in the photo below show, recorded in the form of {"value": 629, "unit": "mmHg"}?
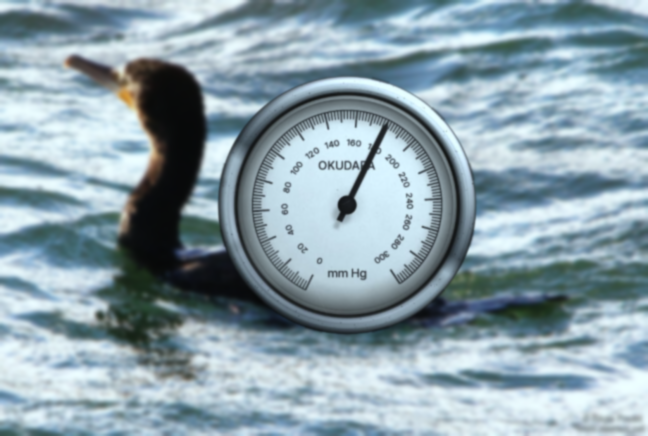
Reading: {"value": 180, "unit": "mmHg"}
